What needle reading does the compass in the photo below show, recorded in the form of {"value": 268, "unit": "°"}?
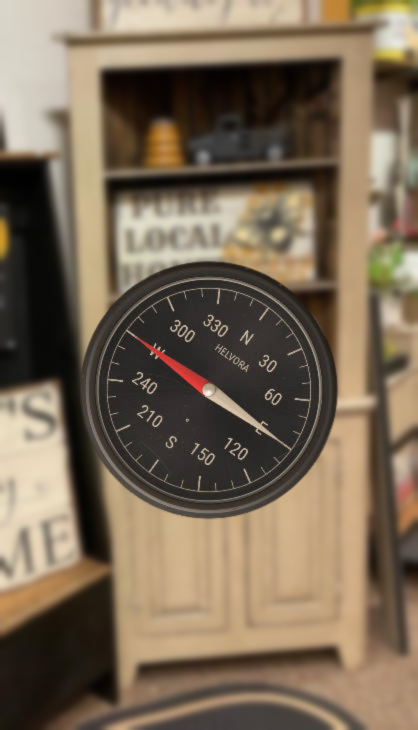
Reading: {"value": 270, "unit": "°"}
